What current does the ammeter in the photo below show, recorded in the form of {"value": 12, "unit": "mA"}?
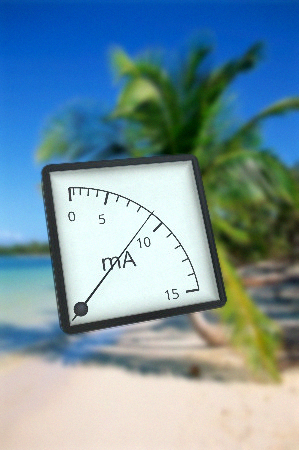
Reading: {"value": 9, "unit": "mA"}
